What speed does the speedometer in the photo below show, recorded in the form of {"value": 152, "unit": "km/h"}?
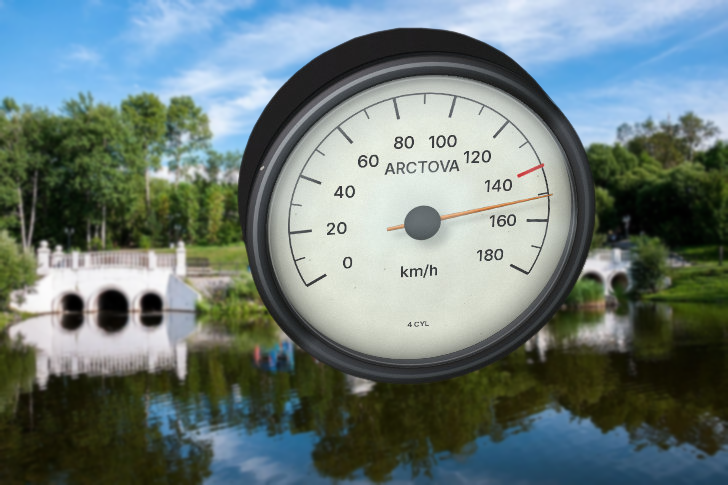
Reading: {"value": 150, "unit": "km/h"}
